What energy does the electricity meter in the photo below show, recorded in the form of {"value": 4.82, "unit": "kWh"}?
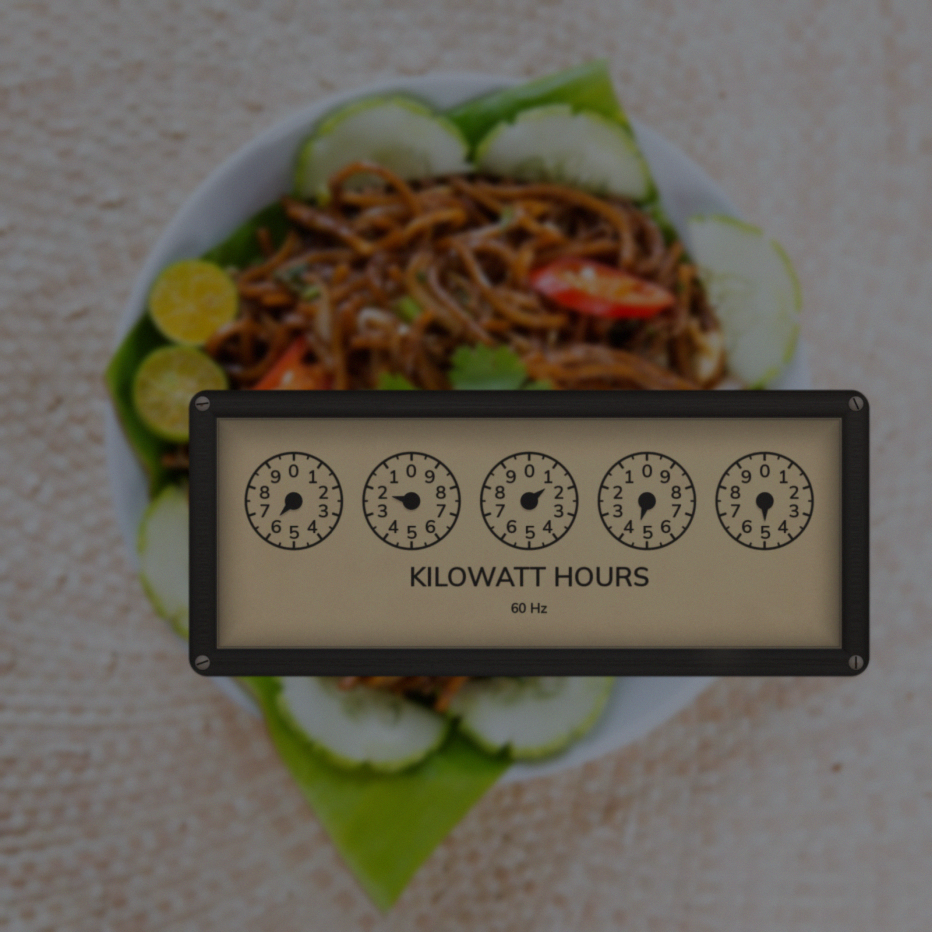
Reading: {"value": 62145, "unit": "kWh"}
